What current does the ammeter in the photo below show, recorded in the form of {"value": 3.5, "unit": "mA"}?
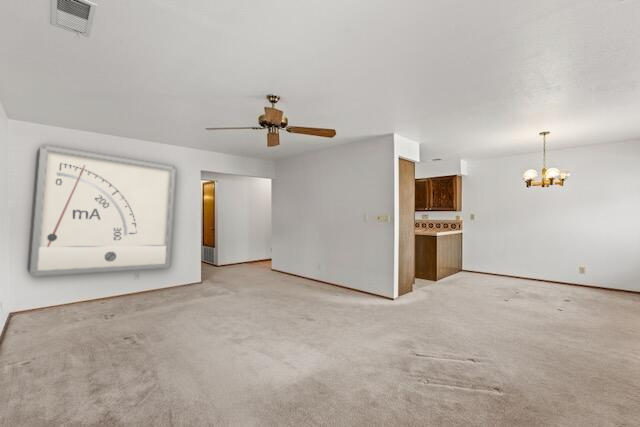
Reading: {"value": 100, "unit": "mA"}
